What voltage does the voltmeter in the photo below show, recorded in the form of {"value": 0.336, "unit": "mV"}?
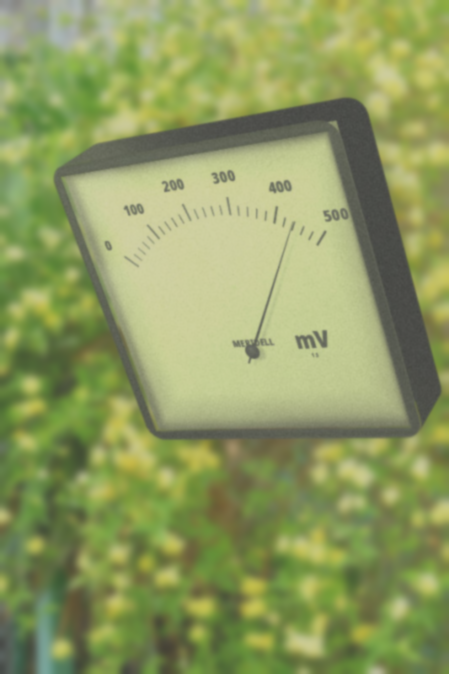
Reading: {"value": 440, "unit": "mV"}
